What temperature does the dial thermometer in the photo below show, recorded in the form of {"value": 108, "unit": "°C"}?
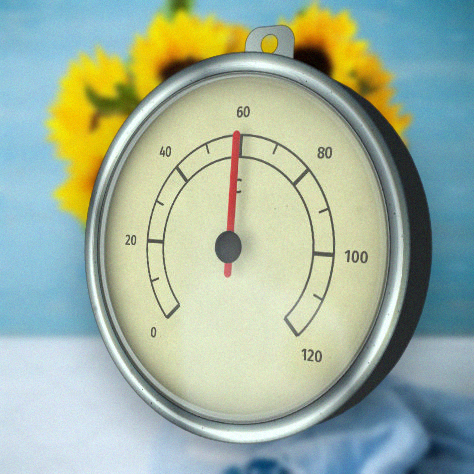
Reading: {"value": 60, "unit": "°C"}
